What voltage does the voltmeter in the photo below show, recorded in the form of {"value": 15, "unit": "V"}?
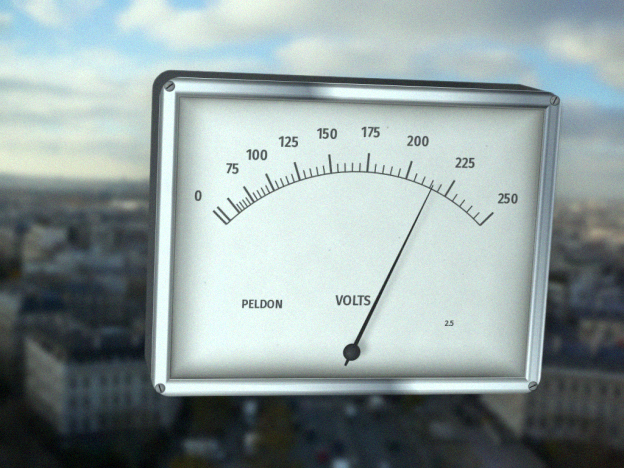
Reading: {"value": 215, "unit": "V"}
